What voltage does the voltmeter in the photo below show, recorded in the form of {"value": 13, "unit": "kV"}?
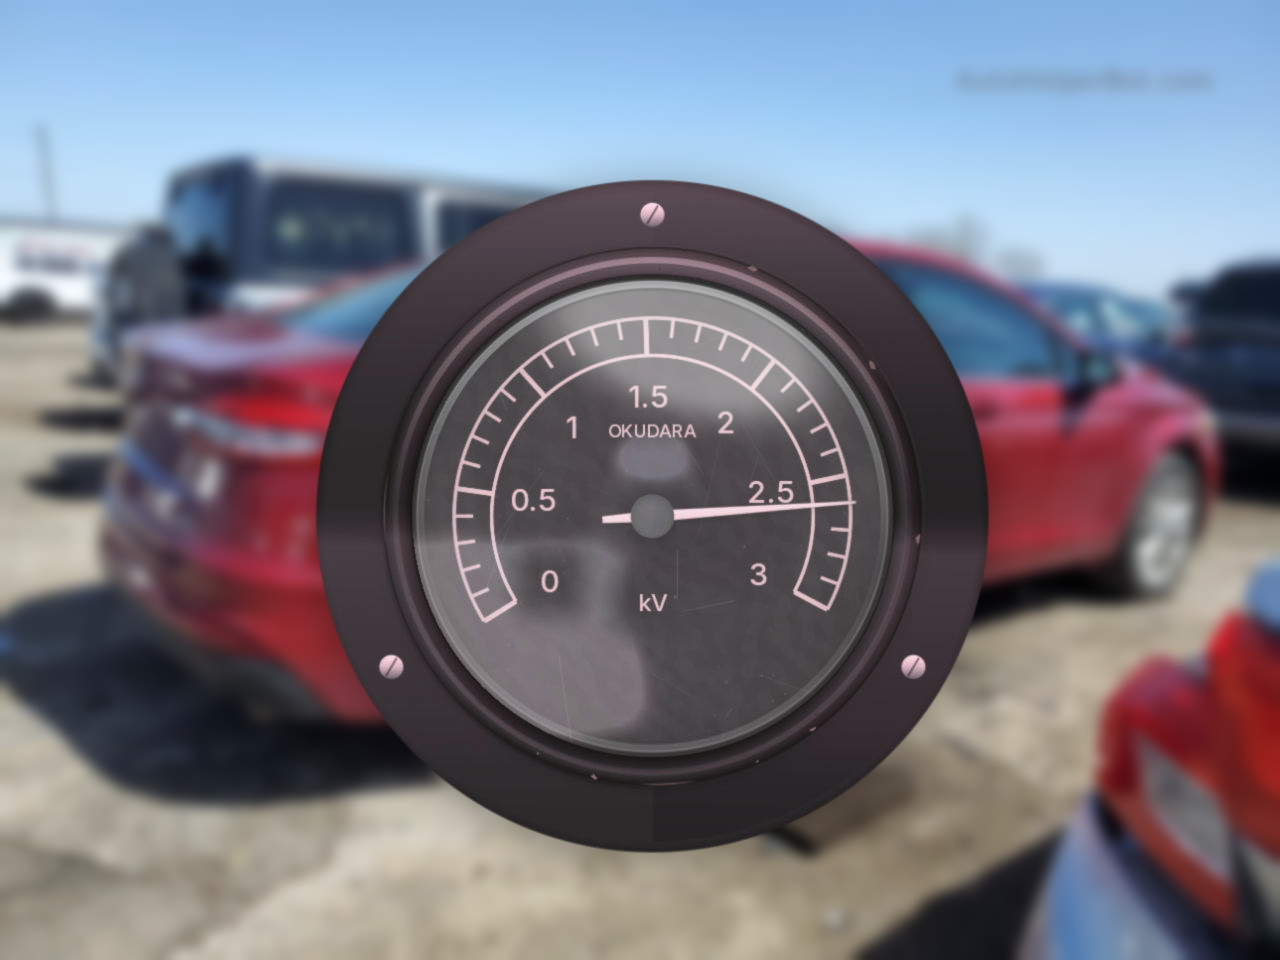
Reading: {"value": 2.6, "unit": "kV"}
